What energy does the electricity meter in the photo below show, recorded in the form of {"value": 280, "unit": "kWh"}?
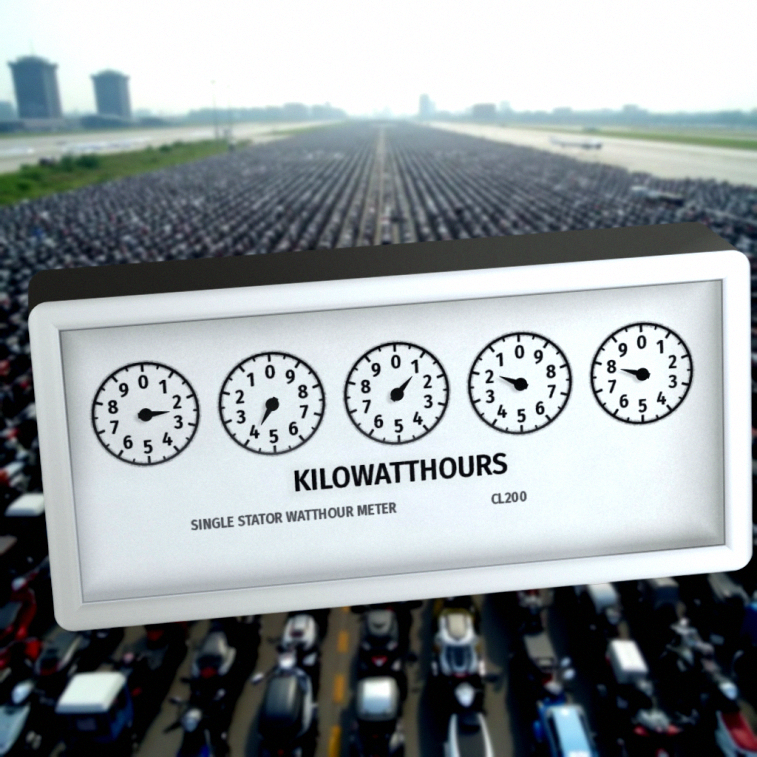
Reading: {"value": 24118, "unit": "kWh"}
